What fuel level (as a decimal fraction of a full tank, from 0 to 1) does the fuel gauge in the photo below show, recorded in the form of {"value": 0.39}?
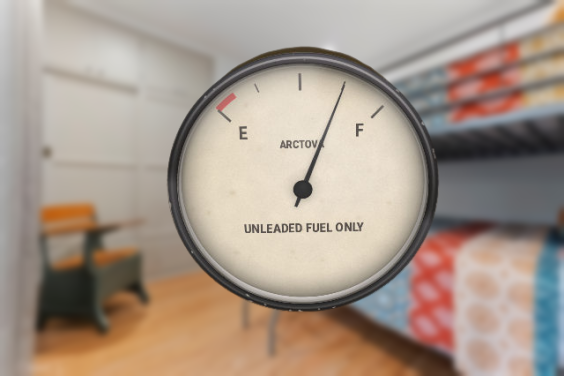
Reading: {"value": 0.75}
